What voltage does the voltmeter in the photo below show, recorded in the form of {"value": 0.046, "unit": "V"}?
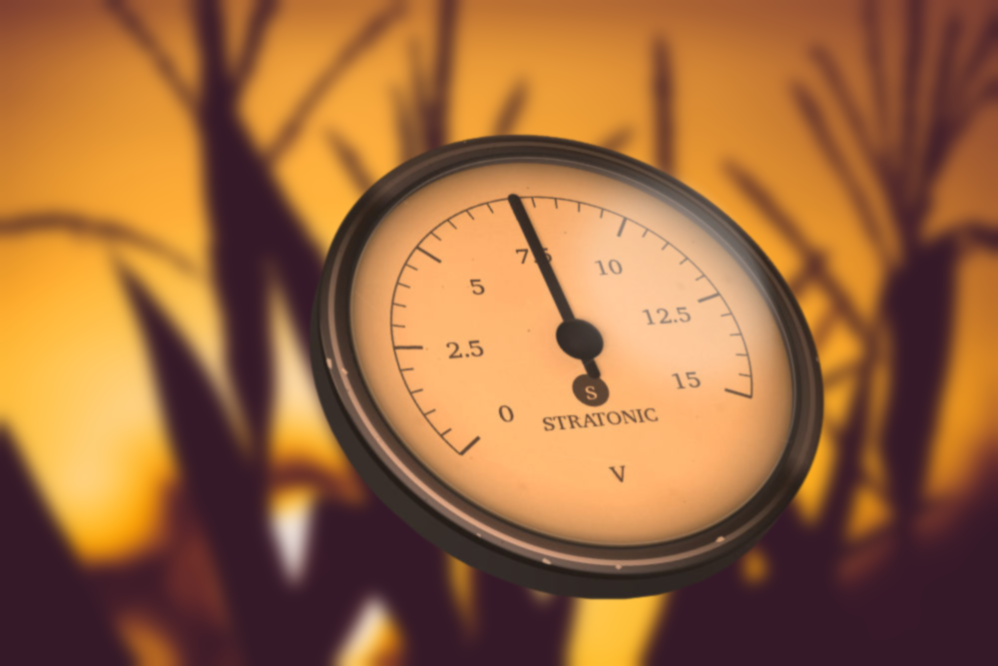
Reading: {"value": 7.5, "unit": "V"}
